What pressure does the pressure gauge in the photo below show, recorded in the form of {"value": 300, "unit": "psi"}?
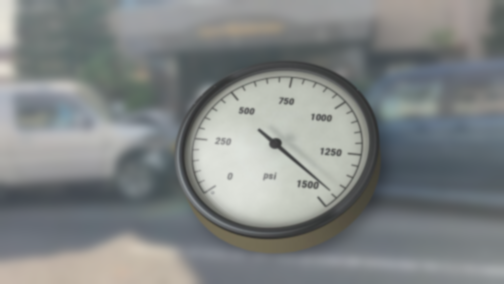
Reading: {"value": 1450, "unit": "psi"}
